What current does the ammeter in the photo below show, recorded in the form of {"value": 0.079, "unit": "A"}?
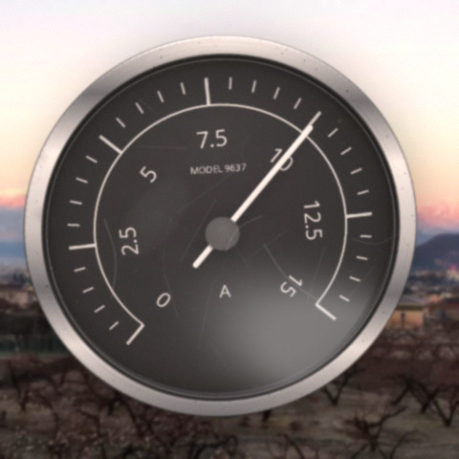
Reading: {"value": 10, "unit": "A"}
